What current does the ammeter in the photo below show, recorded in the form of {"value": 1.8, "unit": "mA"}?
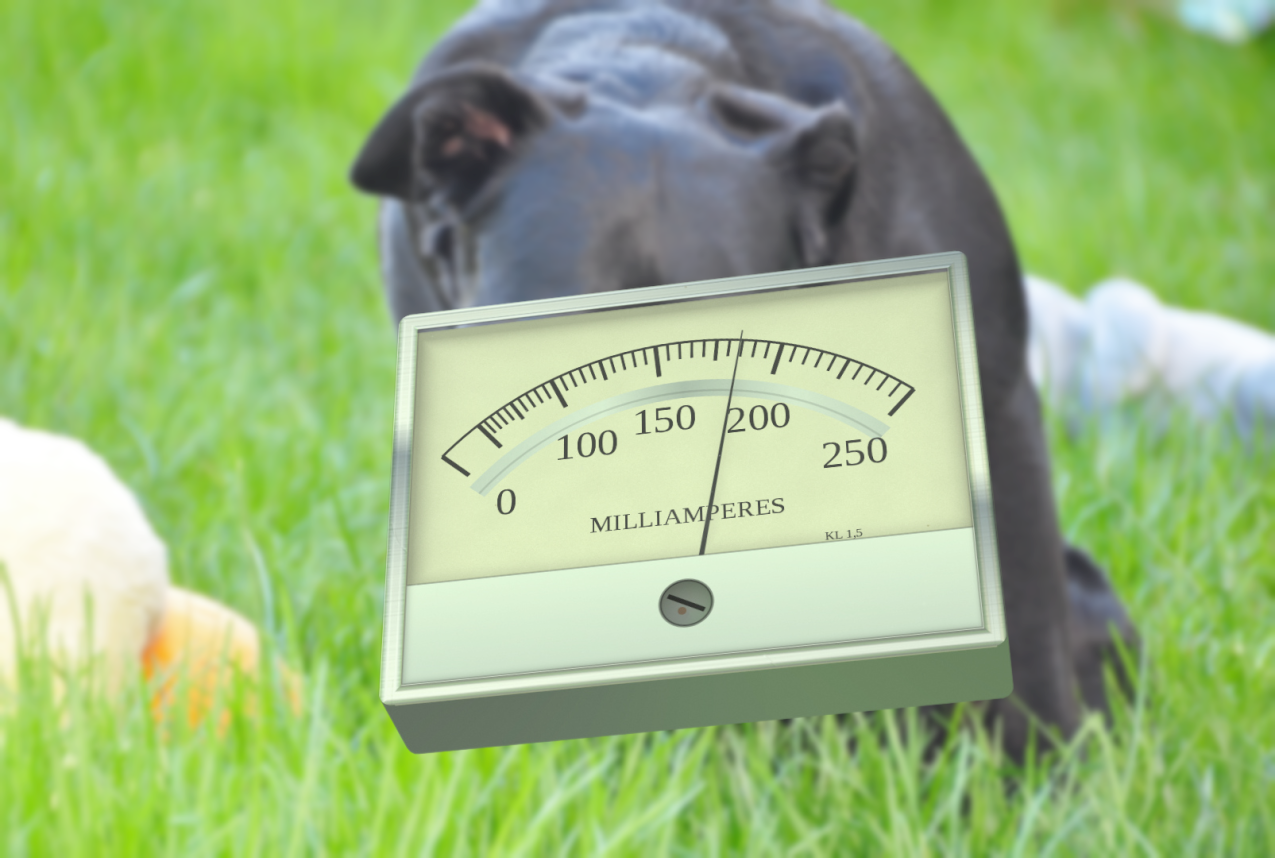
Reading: {"value": 185, "unit": "mA"}
